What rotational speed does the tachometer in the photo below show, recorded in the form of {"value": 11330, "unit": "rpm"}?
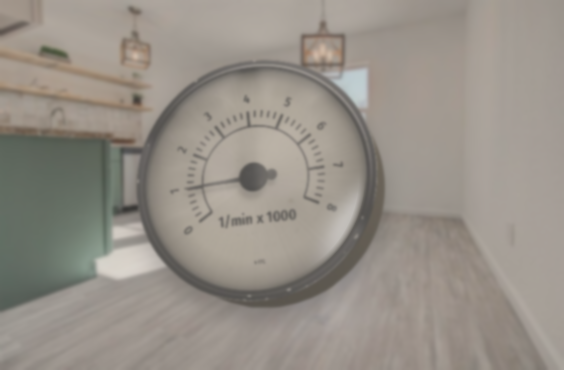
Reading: {"value": 1000, "unit": "rpm"}
